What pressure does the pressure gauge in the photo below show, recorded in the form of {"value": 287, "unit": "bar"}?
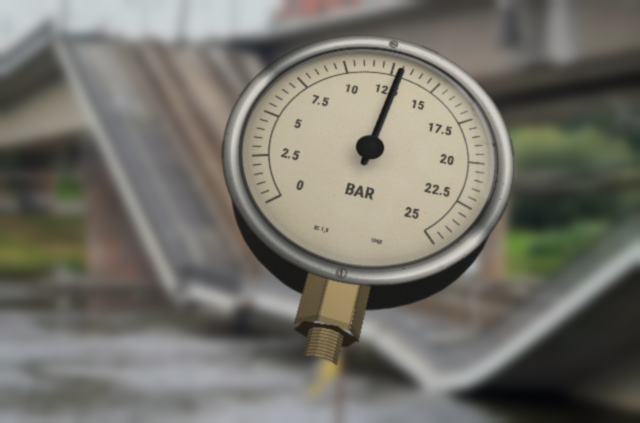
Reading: {"value": 13, "unit": "bar"}
